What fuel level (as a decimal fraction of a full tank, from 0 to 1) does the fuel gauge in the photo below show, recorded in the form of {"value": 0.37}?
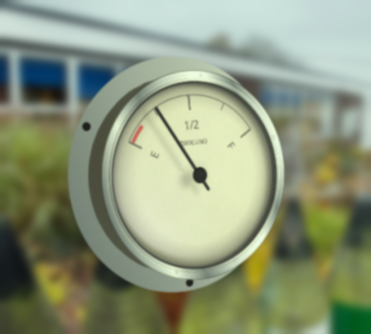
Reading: {"value": 0.25}
